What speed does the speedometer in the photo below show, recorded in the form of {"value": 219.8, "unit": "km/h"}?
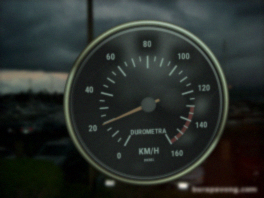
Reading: {"value": 20, "unit": "km/h"}
